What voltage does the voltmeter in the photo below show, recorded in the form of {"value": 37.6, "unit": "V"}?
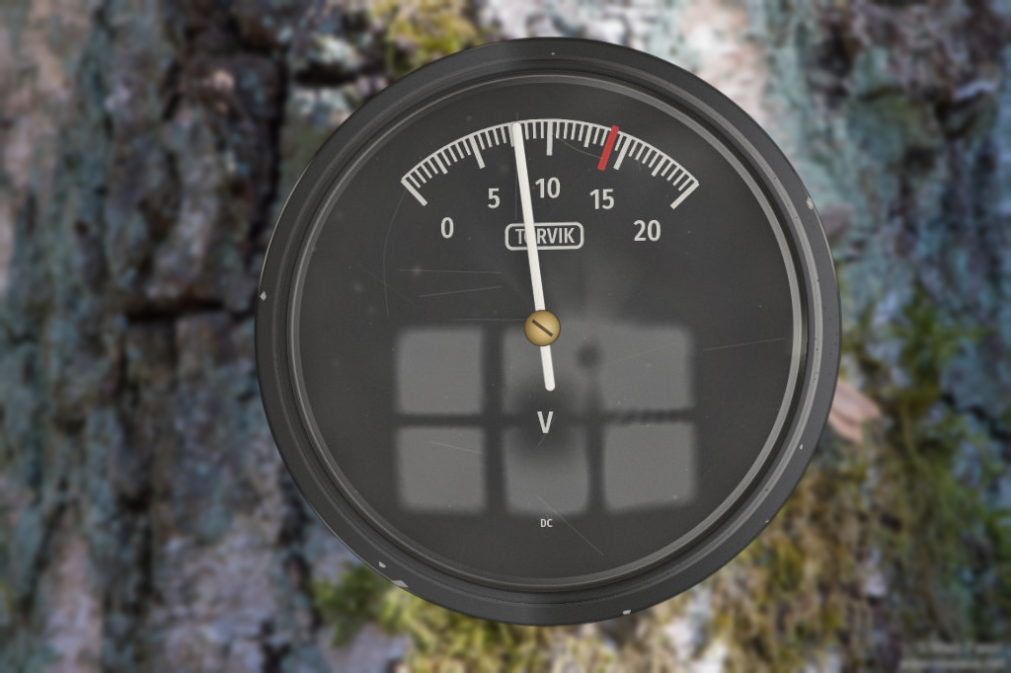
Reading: {"value": 8, "unit": "V"}
